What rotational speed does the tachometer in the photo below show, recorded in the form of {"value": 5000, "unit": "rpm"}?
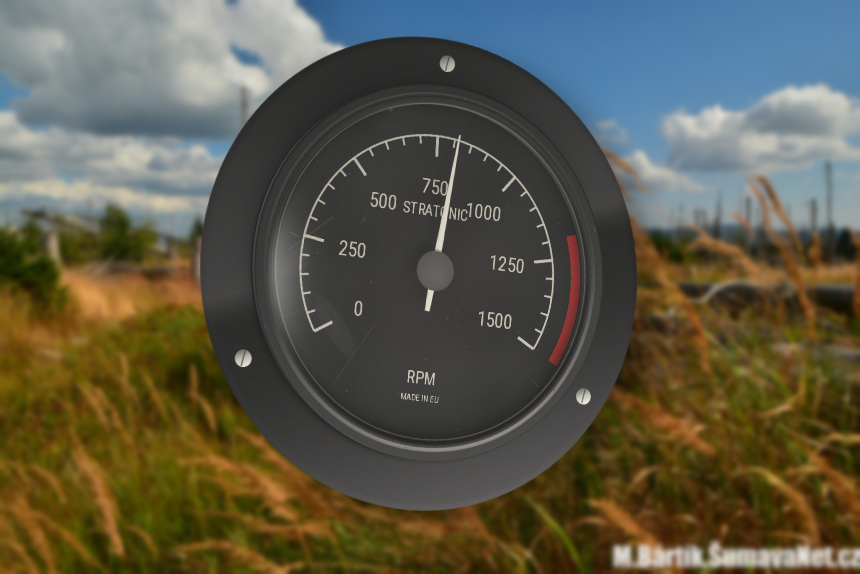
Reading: {"value": 800, "unit": "rpm"}
